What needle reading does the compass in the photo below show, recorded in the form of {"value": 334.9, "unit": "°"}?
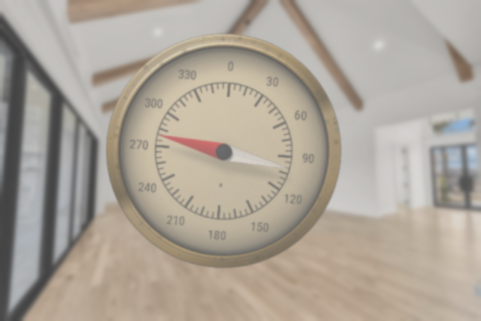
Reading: {"value": 280, "unit": "°"}
